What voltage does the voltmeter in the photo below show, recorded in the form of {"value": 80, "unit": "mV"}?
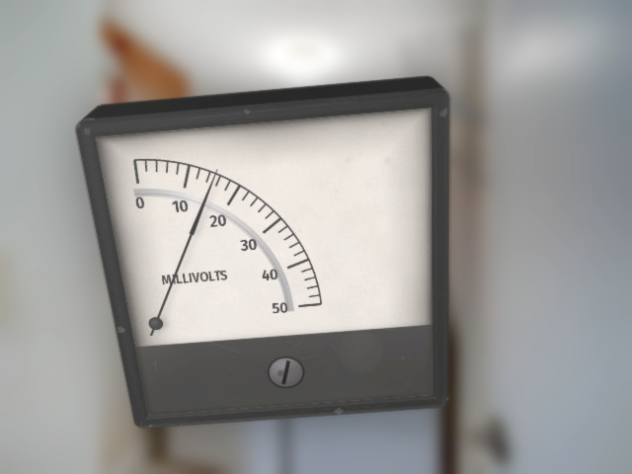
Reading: {"value": 15, "unit": "mV"}
